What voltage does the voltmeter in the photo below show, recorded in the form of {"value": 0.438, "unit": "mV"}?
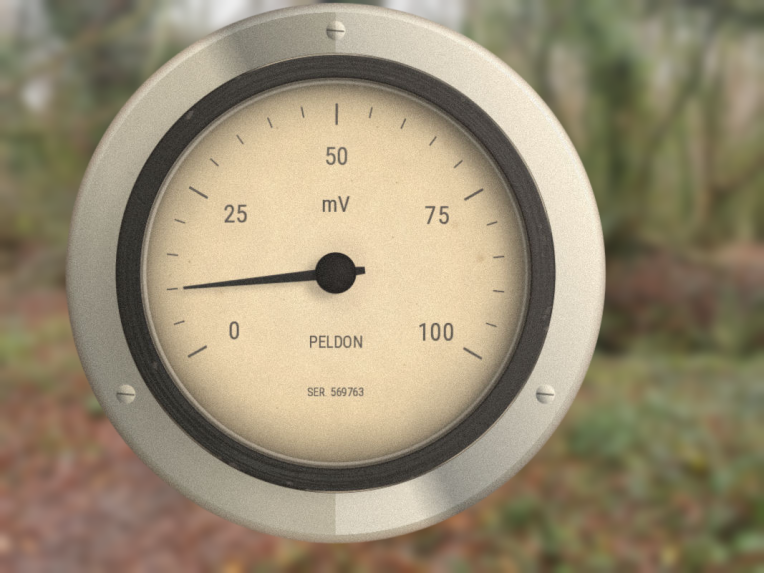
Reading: {"value": 10, "unit": "mV"}
